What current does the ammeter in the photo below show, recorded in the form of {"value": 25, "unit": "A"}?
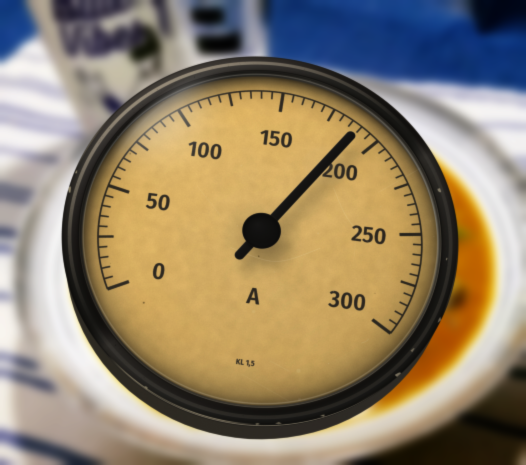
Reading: {"value": 190, "unit": "A"}
